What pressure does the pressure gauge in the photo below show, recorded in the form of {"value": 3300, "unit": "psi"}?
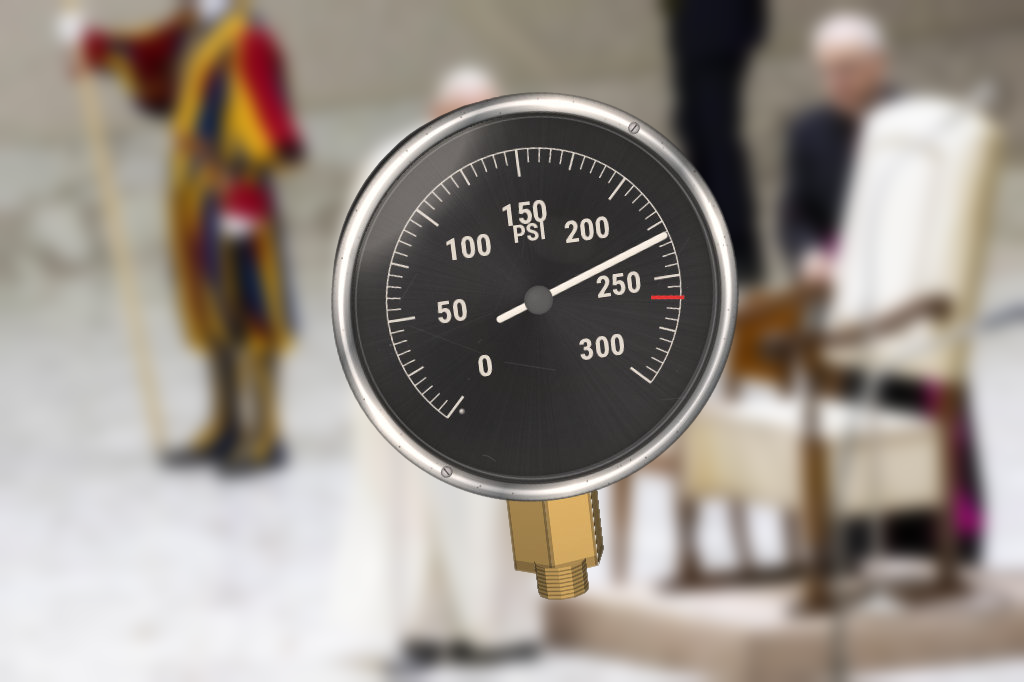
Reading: {"value": 230, "unit": "psi"}
